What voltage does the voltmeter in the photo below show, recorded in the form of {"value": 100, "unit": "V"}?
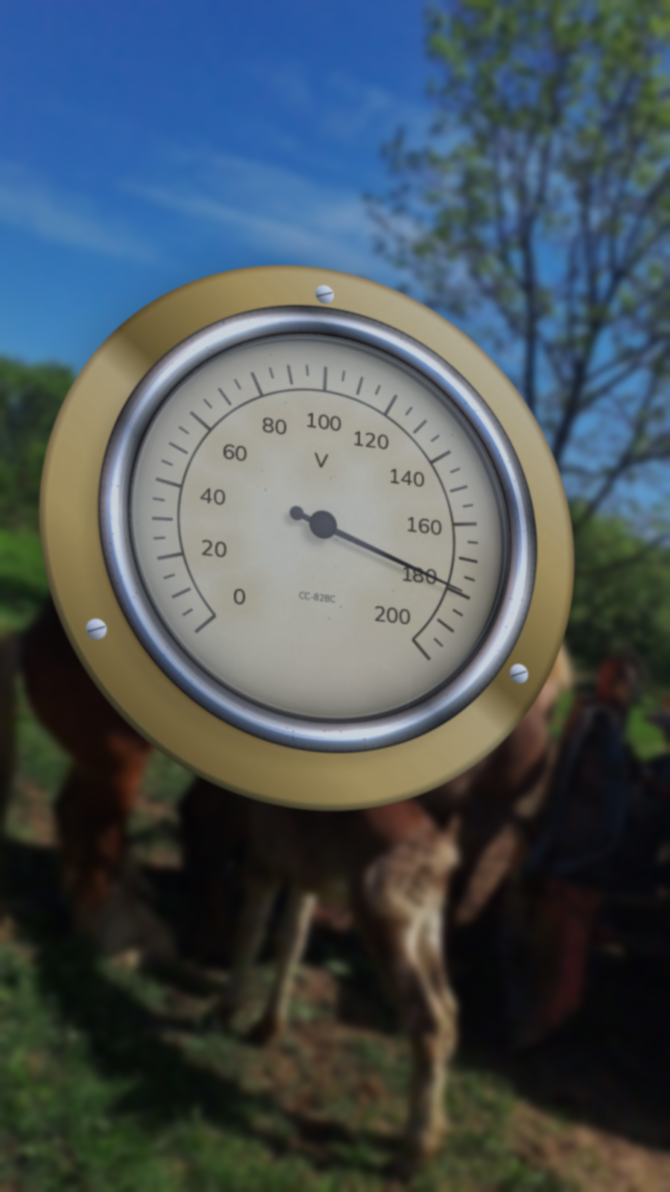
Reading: {"value": 180, "unit": "V"}
